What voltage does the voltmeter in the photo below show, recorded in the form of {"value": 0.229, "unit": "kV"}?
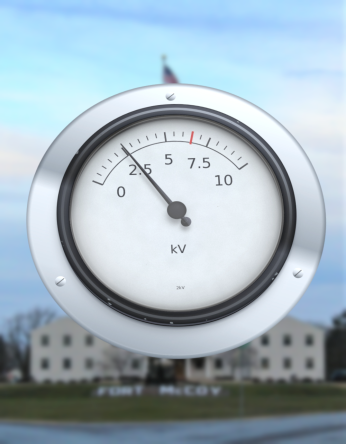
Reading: {"value": 2.5, "unit": "kV"}
